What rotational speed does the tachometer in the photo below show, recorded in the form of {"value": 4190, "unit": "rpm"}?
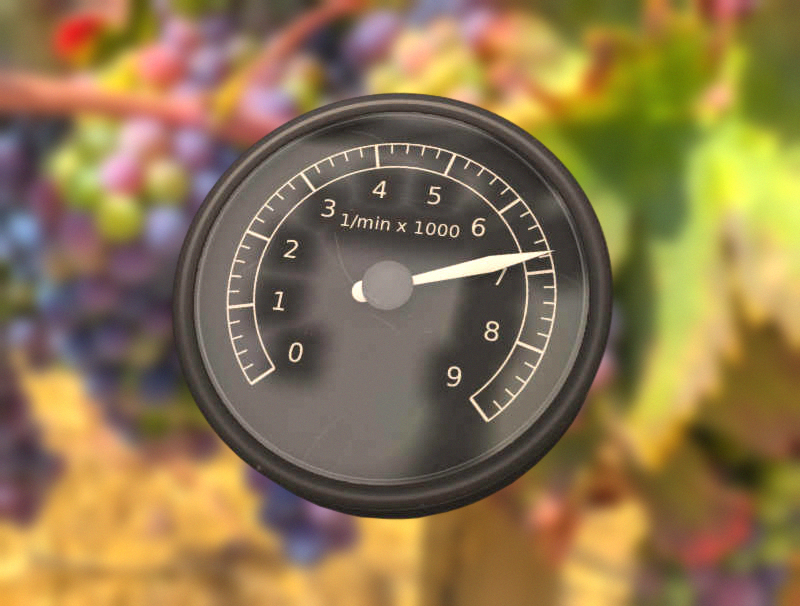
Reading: {"value": 6800, "unit": "rpm"}
